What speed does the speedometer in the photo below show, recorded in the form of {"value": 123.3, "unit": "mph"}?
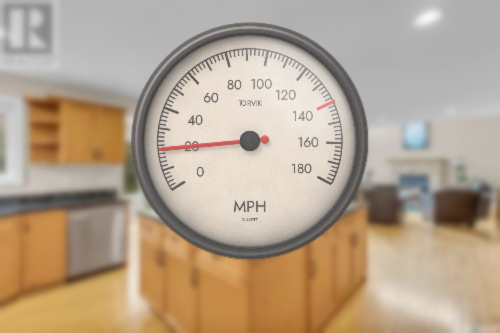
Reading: {"value": 20, "unit": "mph"}
